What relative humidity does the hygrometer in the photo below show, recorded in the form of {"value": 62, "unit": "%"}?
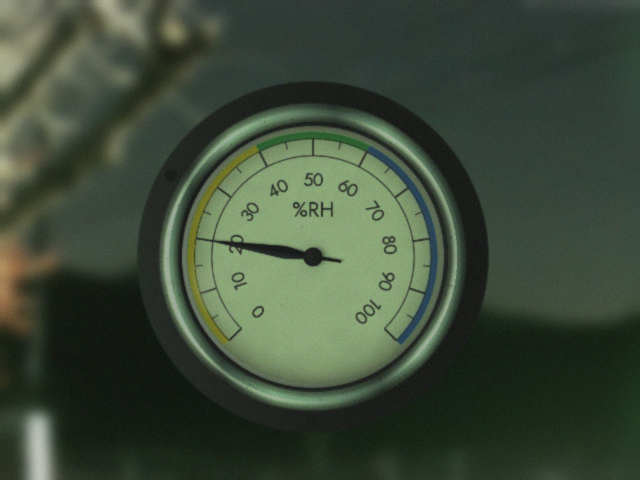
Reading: {"value": 20, "unit": "%"}
